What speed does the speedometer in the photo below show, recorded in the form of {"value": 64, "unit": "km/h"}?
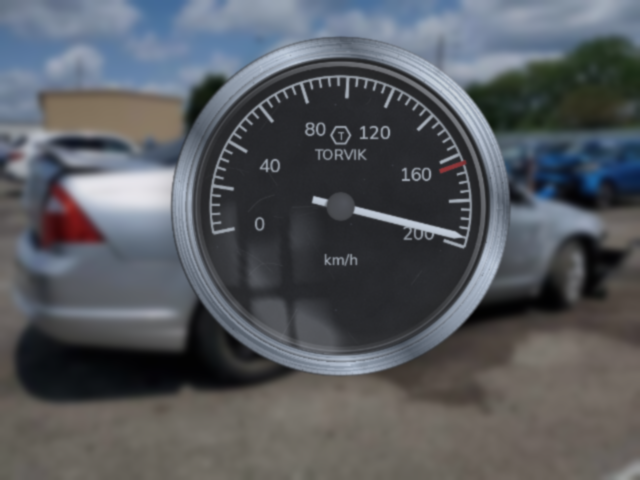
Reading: {"value": 196, "unit": "km/h"}
